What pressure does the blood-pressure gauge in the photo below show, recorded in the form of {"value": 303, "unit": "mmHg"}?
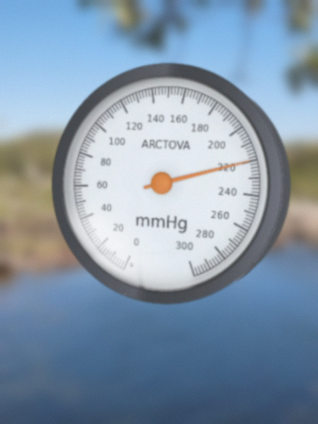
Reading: {"value": 220, "unit": "mmHg"}
